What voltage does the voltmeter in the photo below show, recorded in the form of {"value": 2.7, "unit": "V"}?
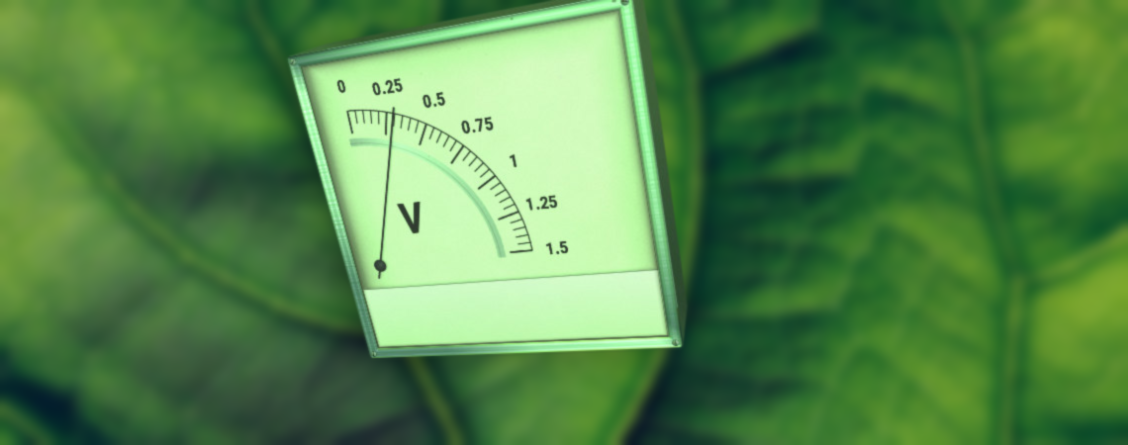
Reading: {"value": 0.3, "unit": "V"}
